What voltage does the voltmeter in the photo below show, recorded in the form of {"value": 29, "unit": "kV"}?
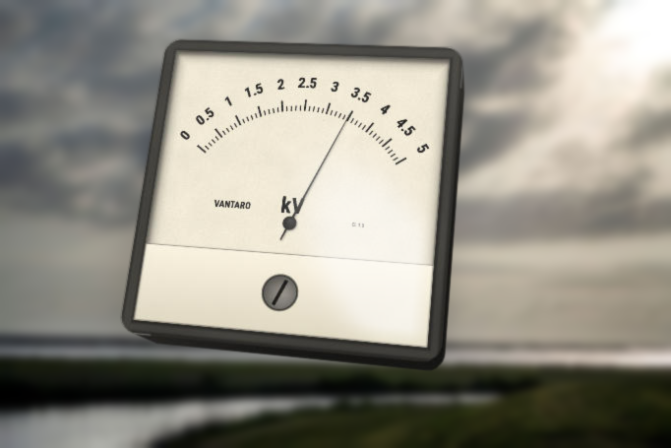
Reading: {"value": 3.5, "unit": "kV"}
